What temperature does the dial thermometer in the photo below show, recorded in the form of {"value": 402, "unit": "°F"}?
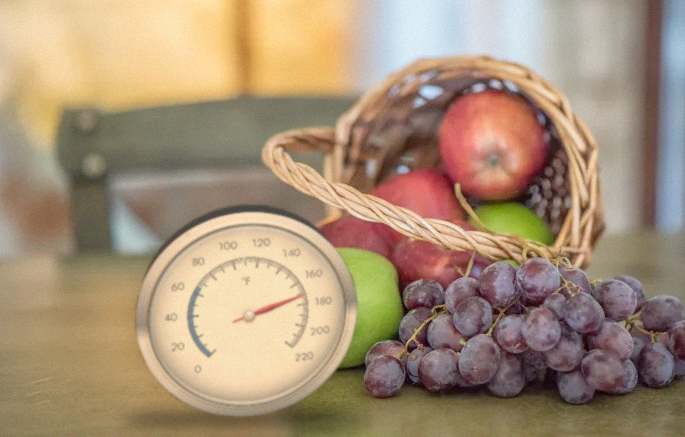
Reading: {"value": 170, "unit": "°F"}
